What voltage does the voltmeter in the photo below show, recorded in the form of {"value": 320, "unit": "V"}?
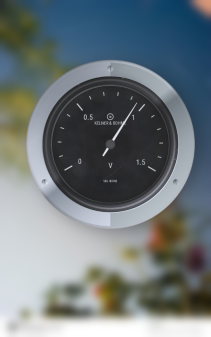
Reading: {"value": 0.95, "unit": "V"}
